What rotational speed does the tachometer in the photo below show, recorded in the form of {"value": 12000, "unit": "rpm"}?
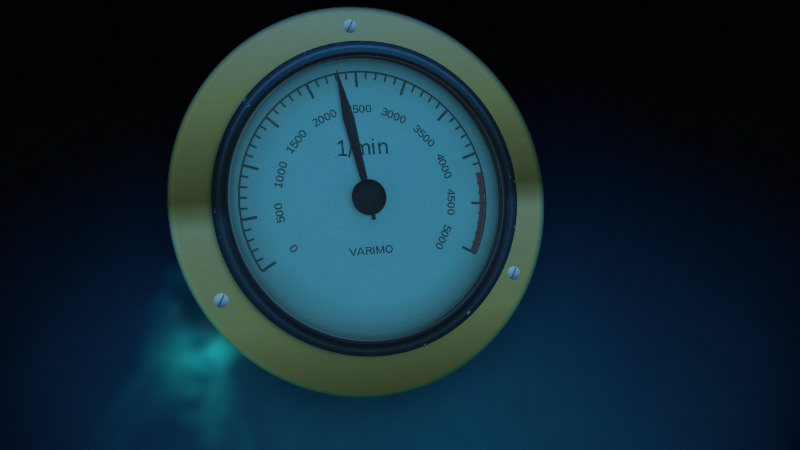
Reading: {"value": 2300, "unit": "rpm"}
